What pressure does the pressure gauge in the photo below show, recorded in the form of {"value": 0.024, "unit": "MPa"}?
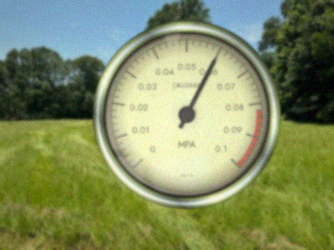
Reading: {"value": 0.06, "unit": "MPa"}
